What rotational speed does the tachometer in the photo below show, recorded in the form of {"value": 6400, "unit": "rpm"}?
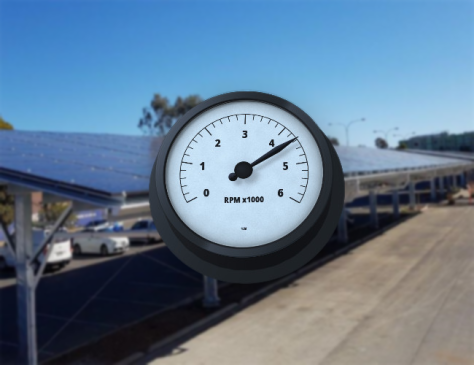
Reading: {"value": 4400, "unit": "rpm"}
